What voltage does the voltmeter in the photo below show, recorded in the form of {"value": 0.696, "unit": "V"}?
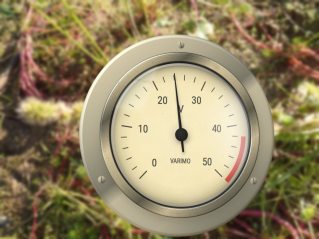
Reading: {"value": 24, "unit": "V"}
